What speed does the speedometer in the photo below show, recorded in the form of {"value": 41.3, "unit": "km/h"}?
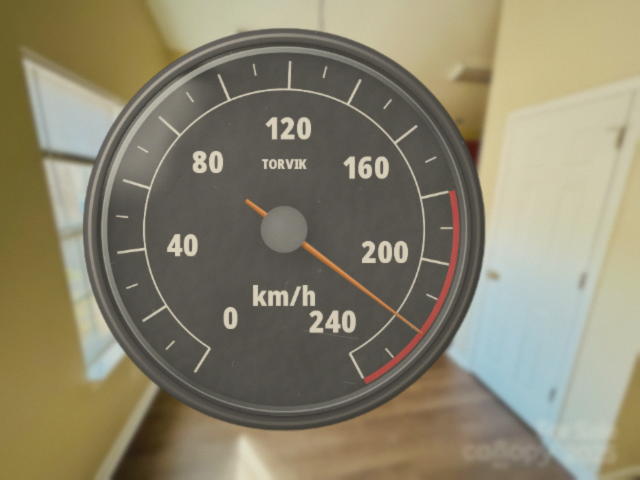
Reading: {"value": 220, "unit": "km/h"}
